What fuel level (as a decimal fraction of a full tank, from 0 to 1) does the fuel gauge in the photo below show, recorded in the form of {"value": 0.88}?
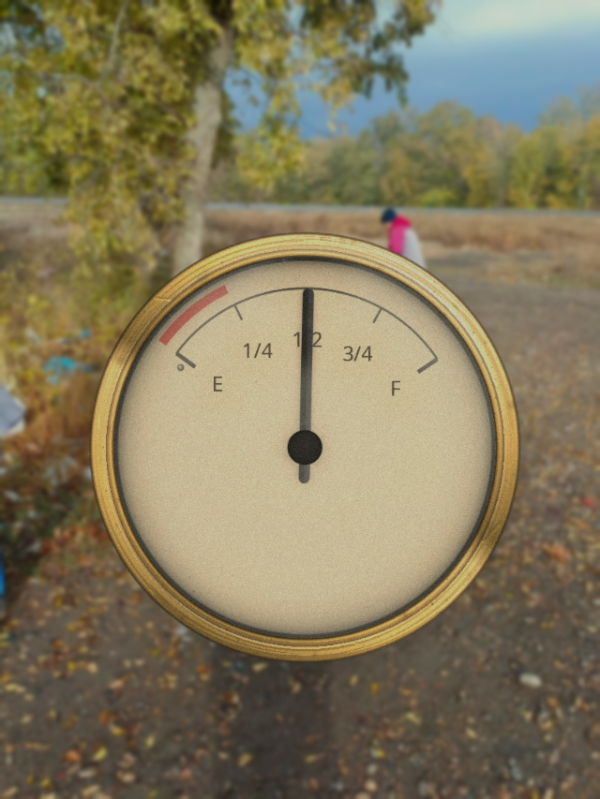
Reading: {"value": 0.5}
